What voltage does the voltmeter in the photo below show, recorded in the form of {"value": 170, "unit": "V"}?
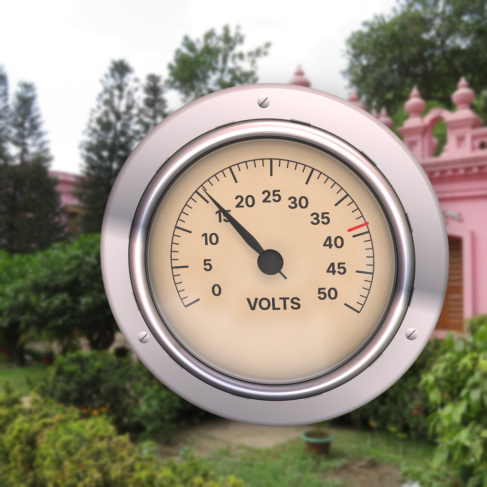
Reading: {"value": 16, "unit": "V"}
